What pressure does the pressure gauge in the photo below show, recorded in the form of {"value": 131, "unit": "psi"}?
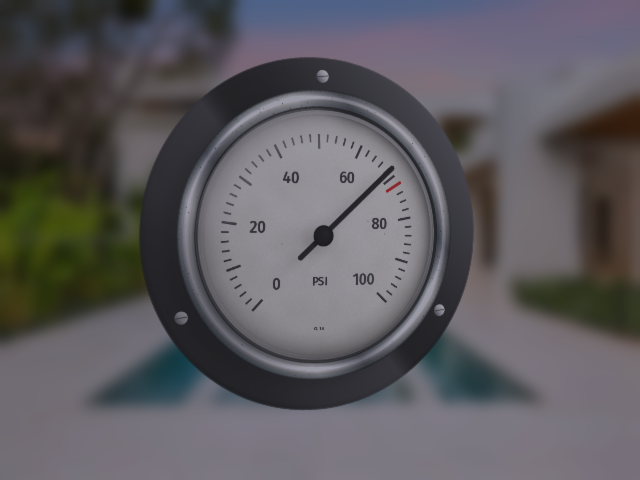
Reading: {"value": 68, "unit": "psi"}
